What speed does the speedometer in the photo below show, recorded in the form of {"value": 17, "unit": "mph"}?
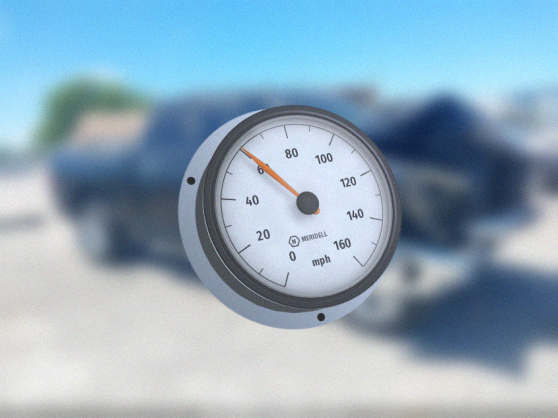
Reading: {"value": 60, "unit": "mph"}
